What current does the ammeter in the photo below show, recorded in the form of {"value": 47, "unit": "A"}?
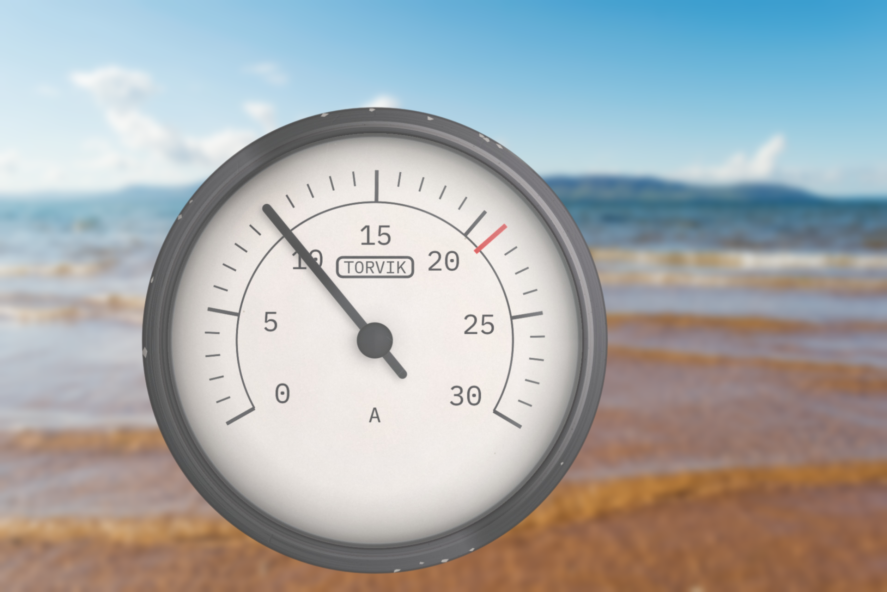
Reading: {"value": 10, "unit": "A"}
